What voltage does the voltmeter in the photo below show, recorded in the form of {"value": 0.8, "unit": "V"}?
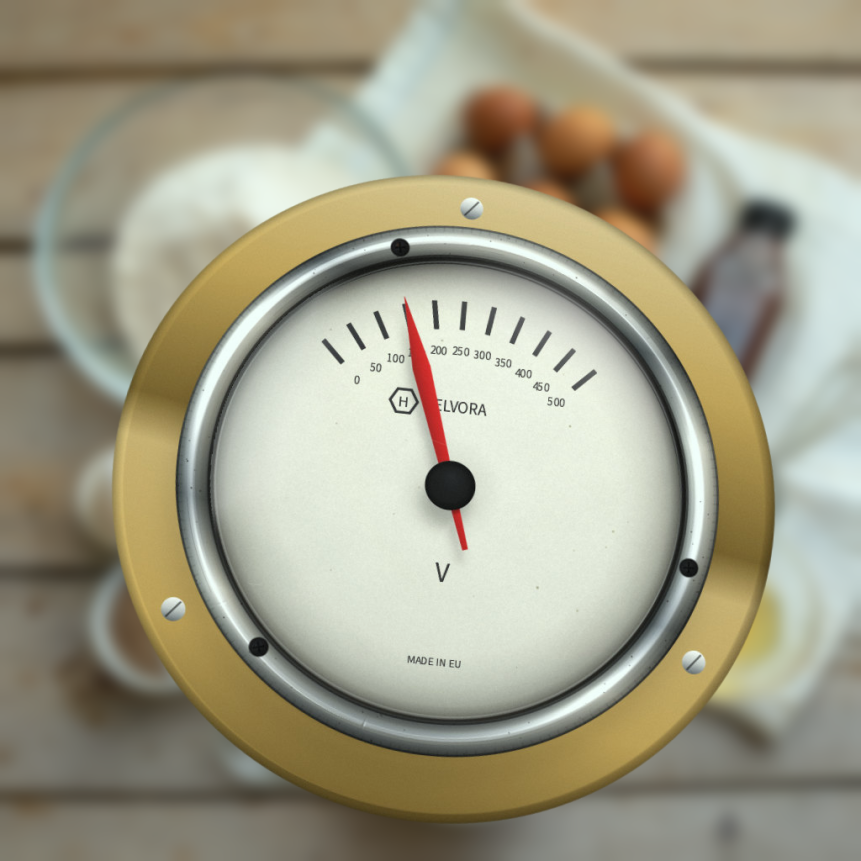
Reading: {"value": 150, "unit": "V"}
